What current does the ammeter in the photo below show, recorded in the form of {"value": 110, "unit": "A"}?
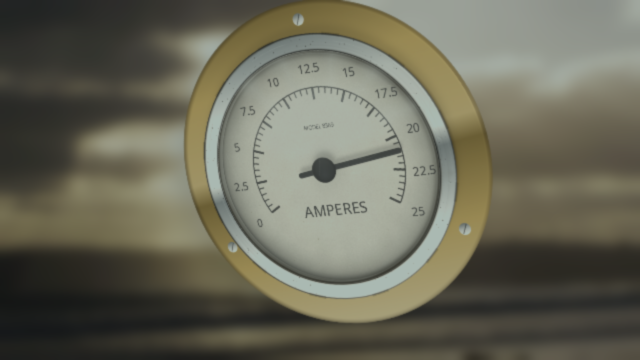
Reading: {"value": 21, "unit": "A"}
